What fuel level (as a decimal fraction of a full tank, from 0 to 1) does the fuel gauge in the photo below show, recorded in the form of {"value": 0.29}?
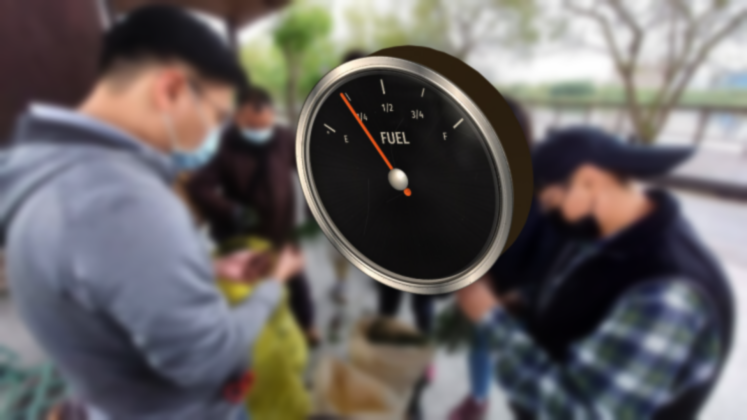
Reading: {"value": 0.25}
